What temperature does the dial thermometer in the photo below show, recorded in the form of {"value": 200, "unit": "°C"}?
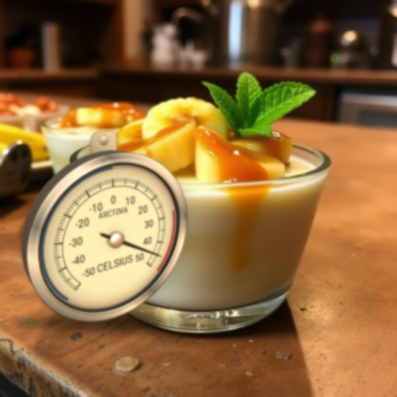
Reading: {"value": 45, "unit": "°C"}
